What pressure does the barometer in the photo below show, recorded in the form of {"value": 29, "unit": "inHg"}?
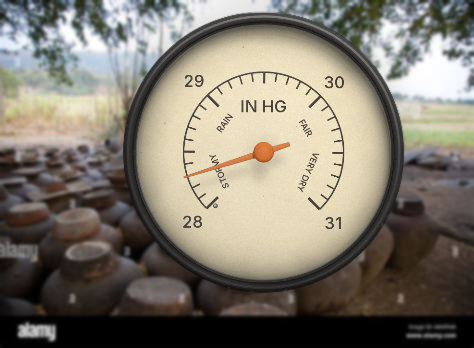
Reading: {"value": 28.3, "unit": "inHg"}
